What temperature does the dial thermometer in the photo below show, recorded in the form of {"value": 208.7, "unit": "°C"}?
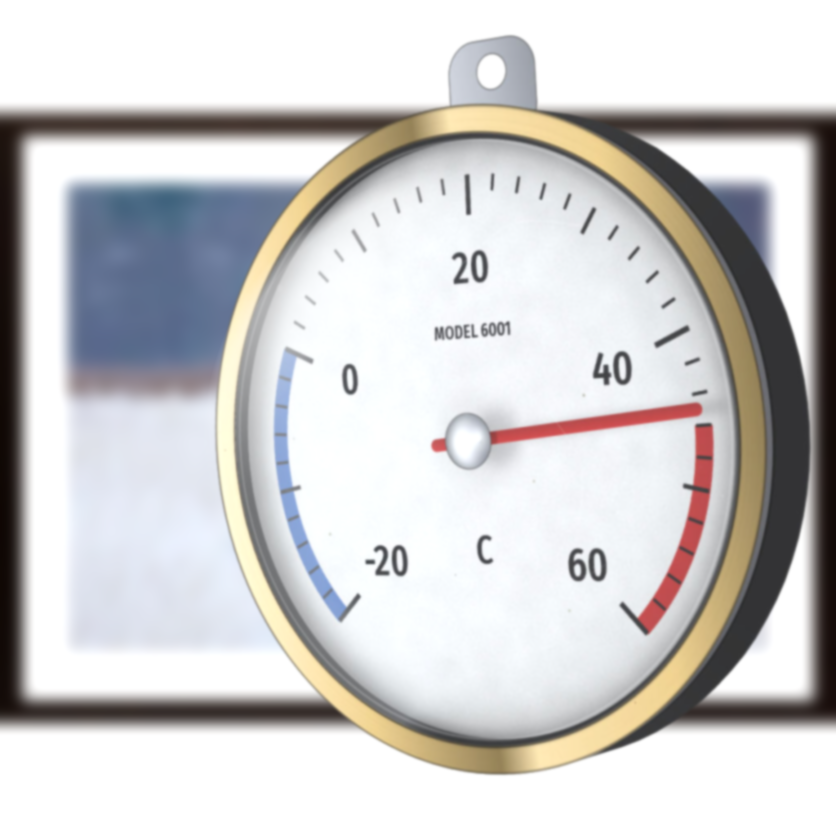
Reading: {"value": 45, "unit": "°C"}
